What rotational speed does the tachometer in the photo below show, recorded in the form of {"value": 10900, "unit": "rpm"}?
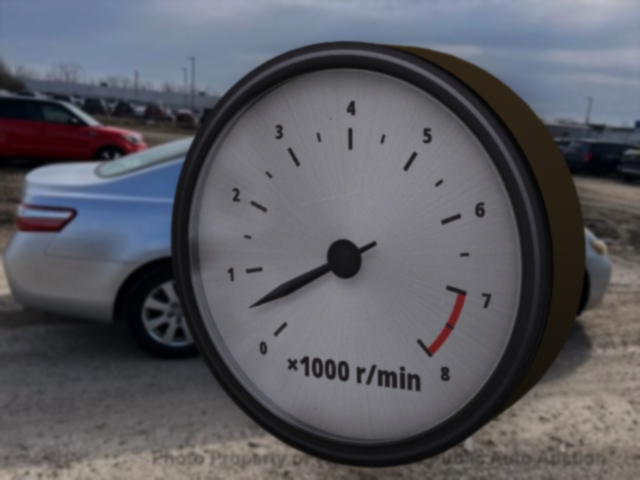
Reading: {"value": 500, "unit": "rpm"}
